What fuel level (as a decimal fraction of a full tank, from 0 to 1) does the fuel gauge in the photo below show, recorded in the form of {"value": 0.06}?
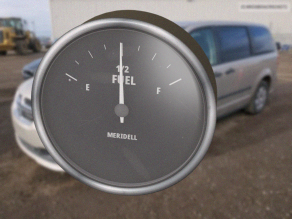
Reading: {"value": 0.5}
